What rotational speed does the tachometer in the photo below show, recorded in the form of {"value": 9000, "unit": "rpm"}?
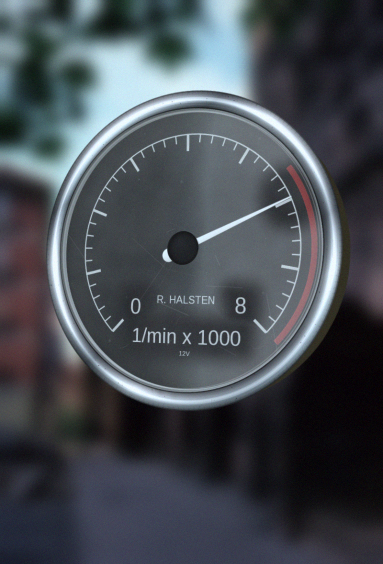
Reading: {"value": 6000, "unit": "rpm"}
